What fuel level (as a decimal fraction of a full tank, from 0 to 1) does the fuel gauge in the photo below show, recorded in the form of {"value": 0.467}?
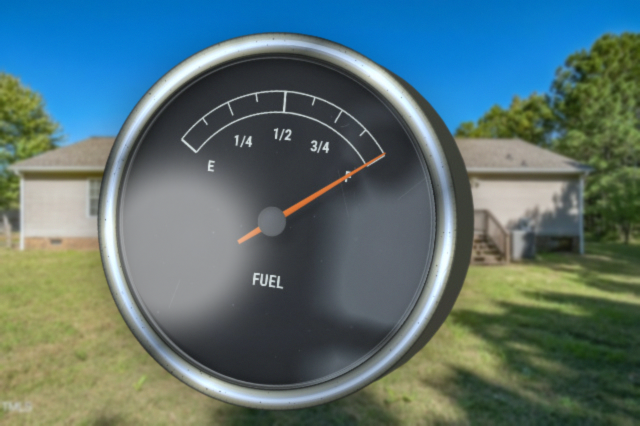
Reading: {"value": 1}
